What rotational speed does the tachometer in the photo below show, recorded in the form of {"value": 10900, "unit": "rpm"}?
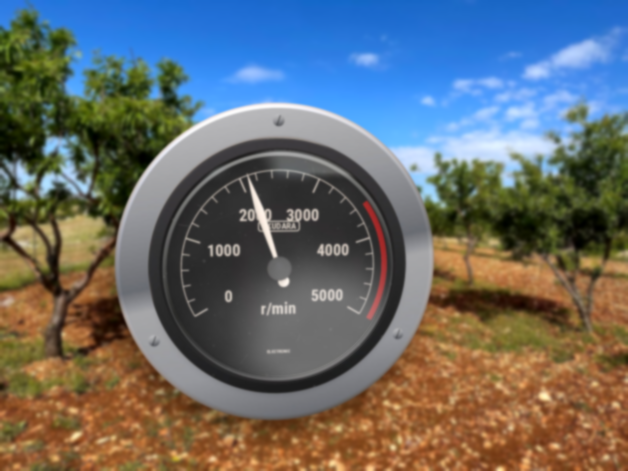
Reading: {"value": 2100, "unit": "rpm"}
